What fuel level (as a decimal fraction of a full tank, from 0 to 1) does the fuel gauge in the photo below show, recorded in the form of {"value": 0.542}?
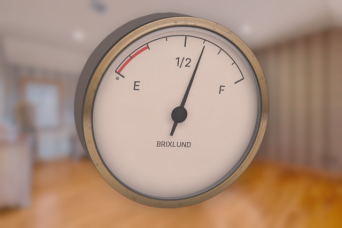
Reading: {"value": 0.625}
